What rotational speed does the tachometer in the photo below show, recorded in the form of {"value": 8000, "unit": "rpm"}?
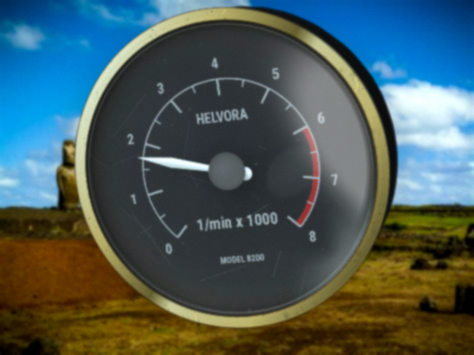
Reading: {"value": 1750, "unit": "rpm"}
